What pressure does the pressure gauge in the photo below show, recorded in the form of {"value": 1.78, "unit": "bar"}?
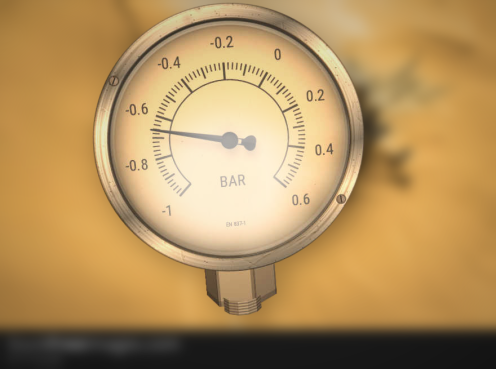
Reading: {"value": -0.66, "unit": "bar"}
